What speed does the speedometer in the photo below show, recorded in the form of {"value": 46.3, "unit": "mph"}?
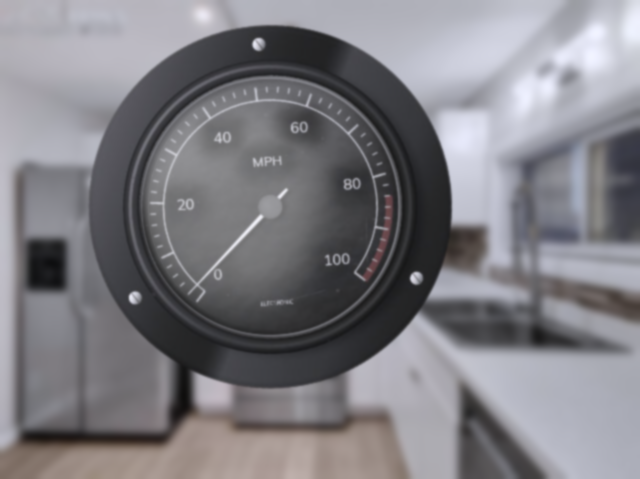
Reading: {"value": 2, "unit": "mph"}
